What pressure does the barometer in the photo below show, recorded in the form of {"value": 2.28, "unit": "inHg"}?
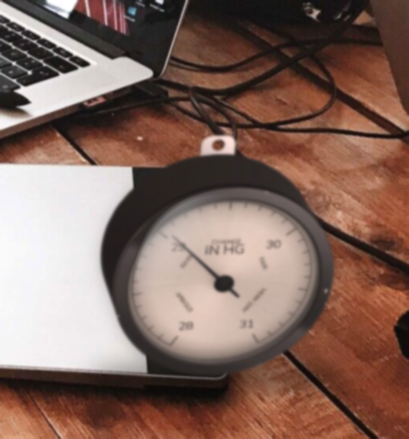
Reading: {"value": 29.05, "unit": "inHg"}
